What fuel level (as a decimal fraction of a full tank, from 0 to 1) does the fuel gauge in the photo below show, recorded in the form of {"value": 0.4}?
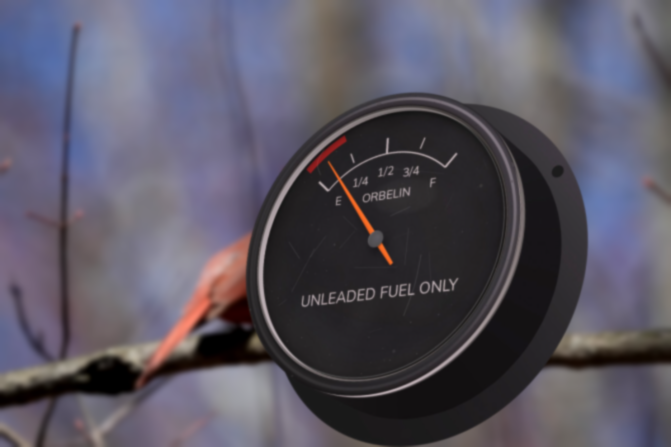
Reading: {"value": 0.125}
